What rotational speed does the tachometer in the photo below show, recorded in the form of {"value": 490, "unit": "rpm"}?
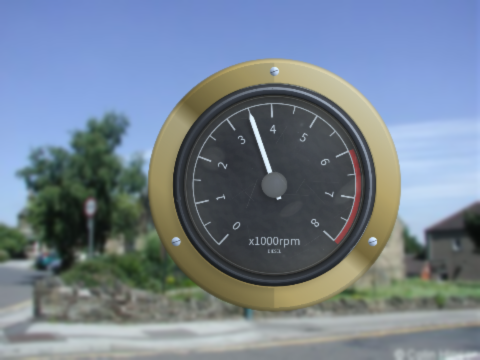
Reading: {"value": 3500, "unit": "rpm"}
